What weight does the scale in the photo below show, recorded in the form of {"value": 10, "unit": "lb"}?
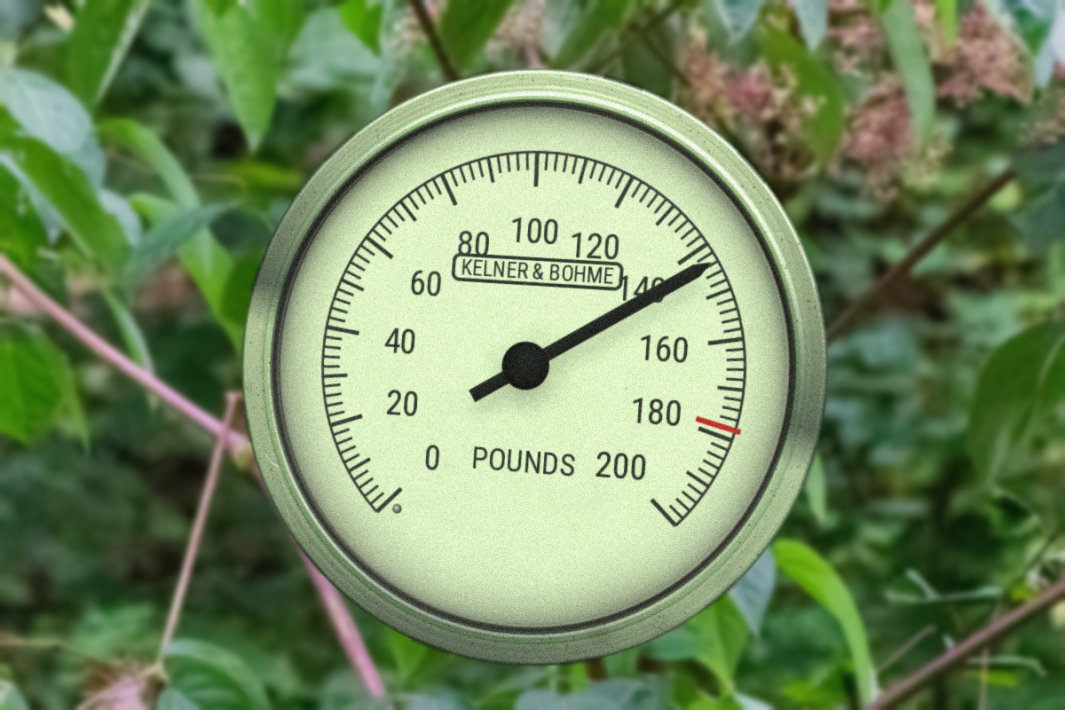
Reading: {"value": 144, "unit": "lb"}
